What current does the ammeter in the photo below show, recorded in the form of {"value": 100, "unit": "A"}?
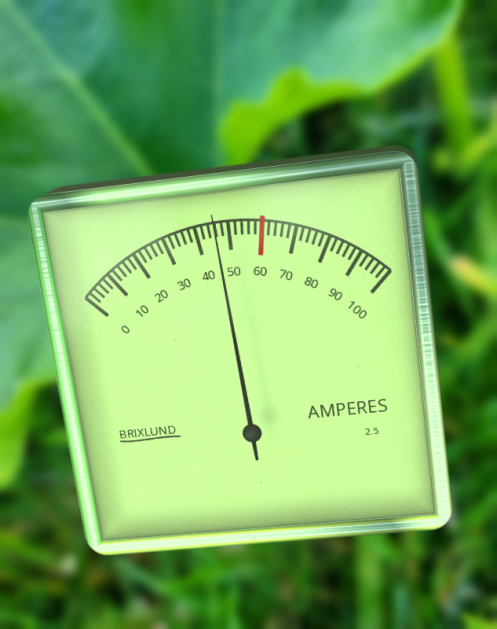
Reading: {"value": 46, "unit": "A"}
